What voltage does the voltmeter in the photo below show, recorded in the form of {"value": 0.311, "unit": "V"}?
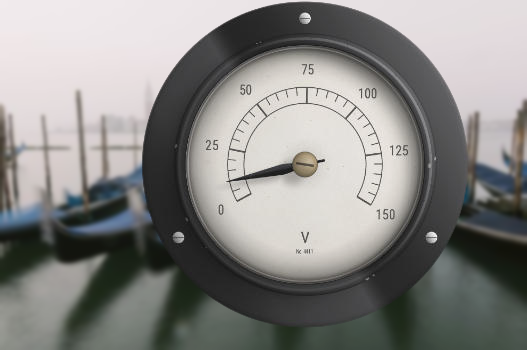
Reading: {"value": 10, "unit": "V"}
